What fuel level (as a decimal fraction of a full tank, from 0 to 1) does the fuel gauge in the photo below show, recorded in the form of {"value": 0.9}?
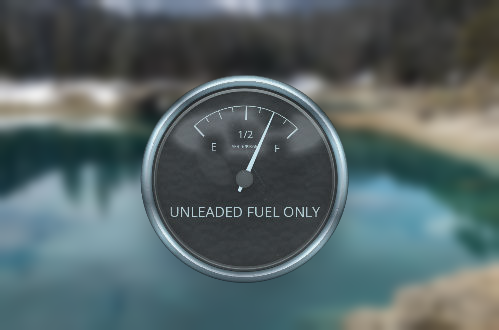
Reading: {"value": 0.75}
